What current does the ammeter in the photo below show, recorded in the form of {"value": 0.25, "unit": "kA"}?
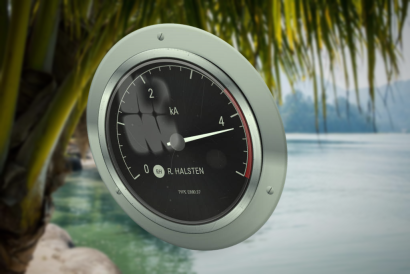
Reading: {"value": 4.2, "unit": "kA"}
